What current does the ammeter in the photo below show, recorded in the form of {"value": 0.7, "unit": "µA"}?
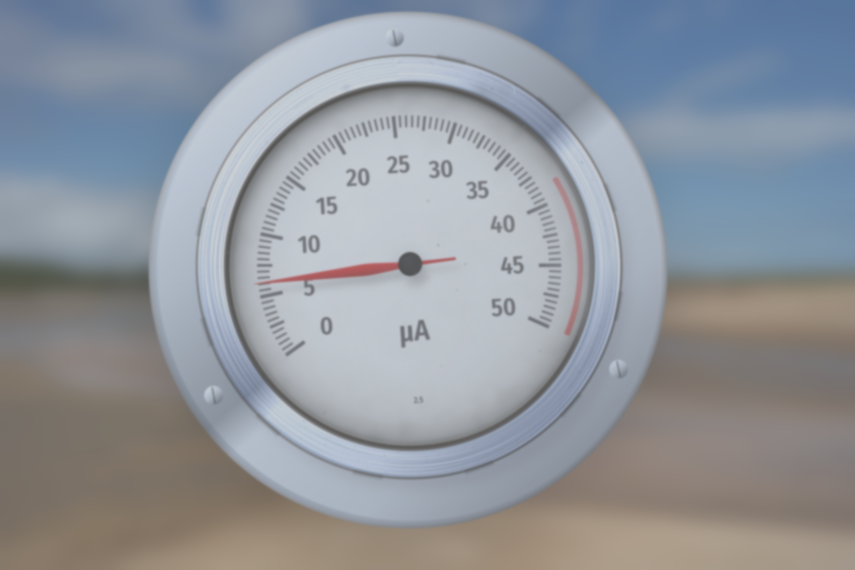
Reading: {"value": 6, "unit": "µA"}
